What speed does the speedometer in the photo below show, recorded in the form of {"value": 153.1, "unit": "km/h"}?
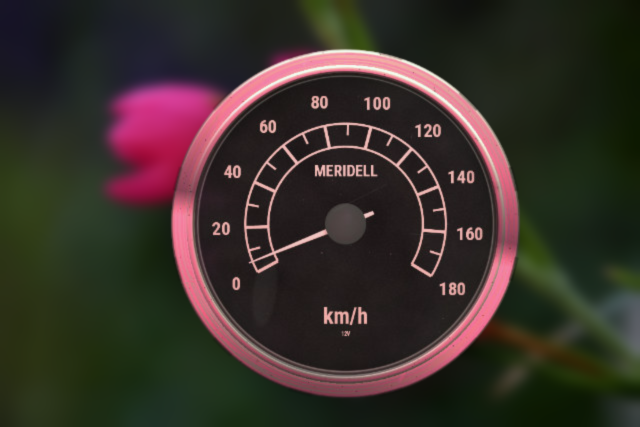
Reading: {"value": 5, "unit": "km/h"}
